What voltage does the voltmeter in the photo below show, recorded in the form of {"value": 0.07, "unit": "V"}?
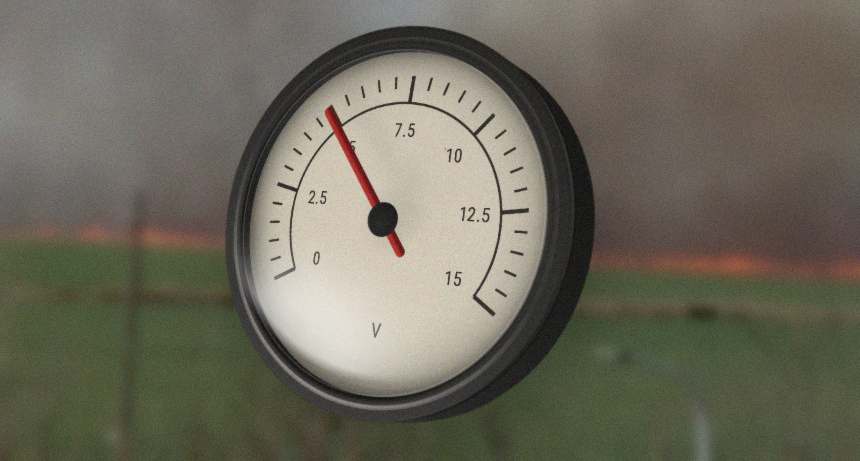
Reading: {"value": 5, "unit": "V"}
